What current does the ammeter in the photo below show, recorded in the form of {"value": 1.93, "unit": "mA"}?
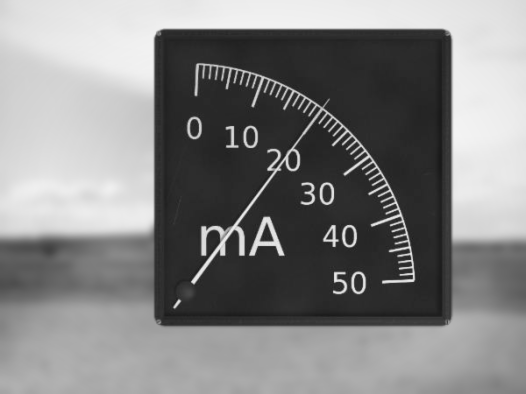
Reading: {"value": 20, "unit": "mA"}
